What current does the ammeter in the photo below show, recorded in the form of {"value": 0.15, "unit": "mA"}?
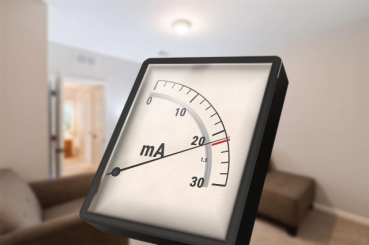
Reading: {"value": 22, "unit": "mA"}
